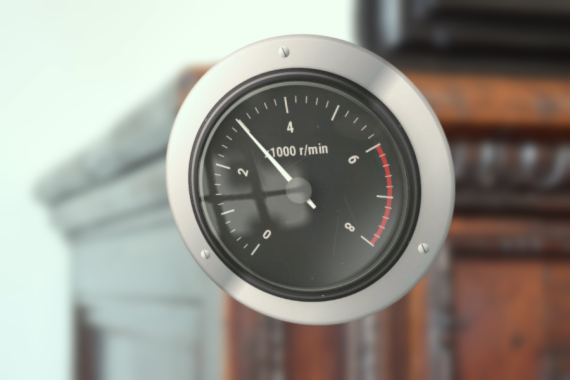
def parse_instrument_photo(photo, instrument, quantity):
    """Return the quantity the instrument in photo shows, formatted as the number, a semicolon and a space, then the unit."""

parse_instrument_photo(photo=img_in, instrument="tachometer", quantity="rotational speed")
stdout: 3000; rpm
